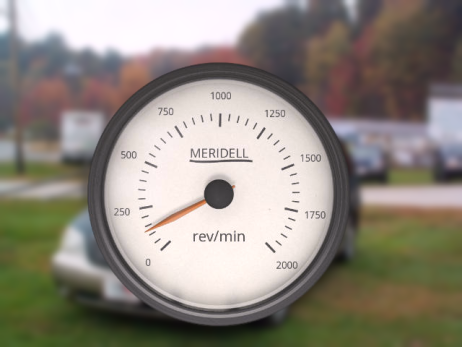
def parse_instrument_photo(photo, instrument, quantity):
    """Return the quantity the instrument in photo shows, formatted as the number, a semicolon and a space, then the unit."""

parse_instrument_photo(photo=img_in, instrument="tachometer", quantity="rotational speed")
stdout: 125; rpm
